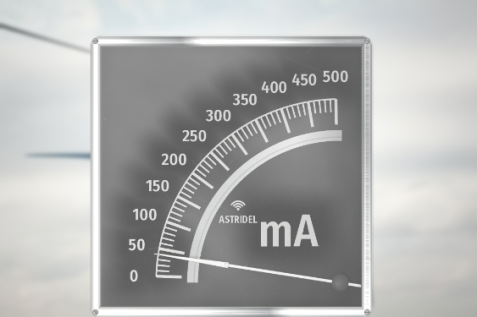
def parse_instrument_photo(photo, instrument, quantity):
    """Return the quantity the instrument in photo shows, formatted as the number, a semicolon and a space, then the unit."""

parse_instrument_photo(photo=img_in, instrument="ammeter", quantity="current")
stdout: 40; mA
